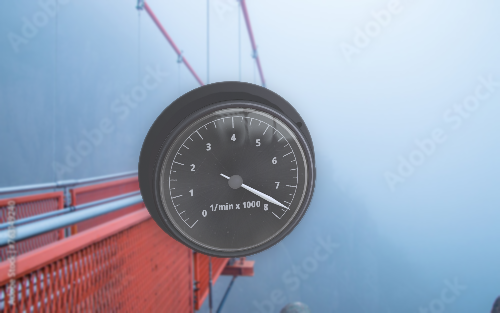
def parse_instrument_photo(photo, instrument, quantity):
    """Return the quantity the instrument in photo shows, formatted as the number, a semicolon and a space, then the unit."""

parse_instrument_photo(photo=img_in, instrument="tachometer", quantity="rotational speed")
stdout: 7625; rpm
